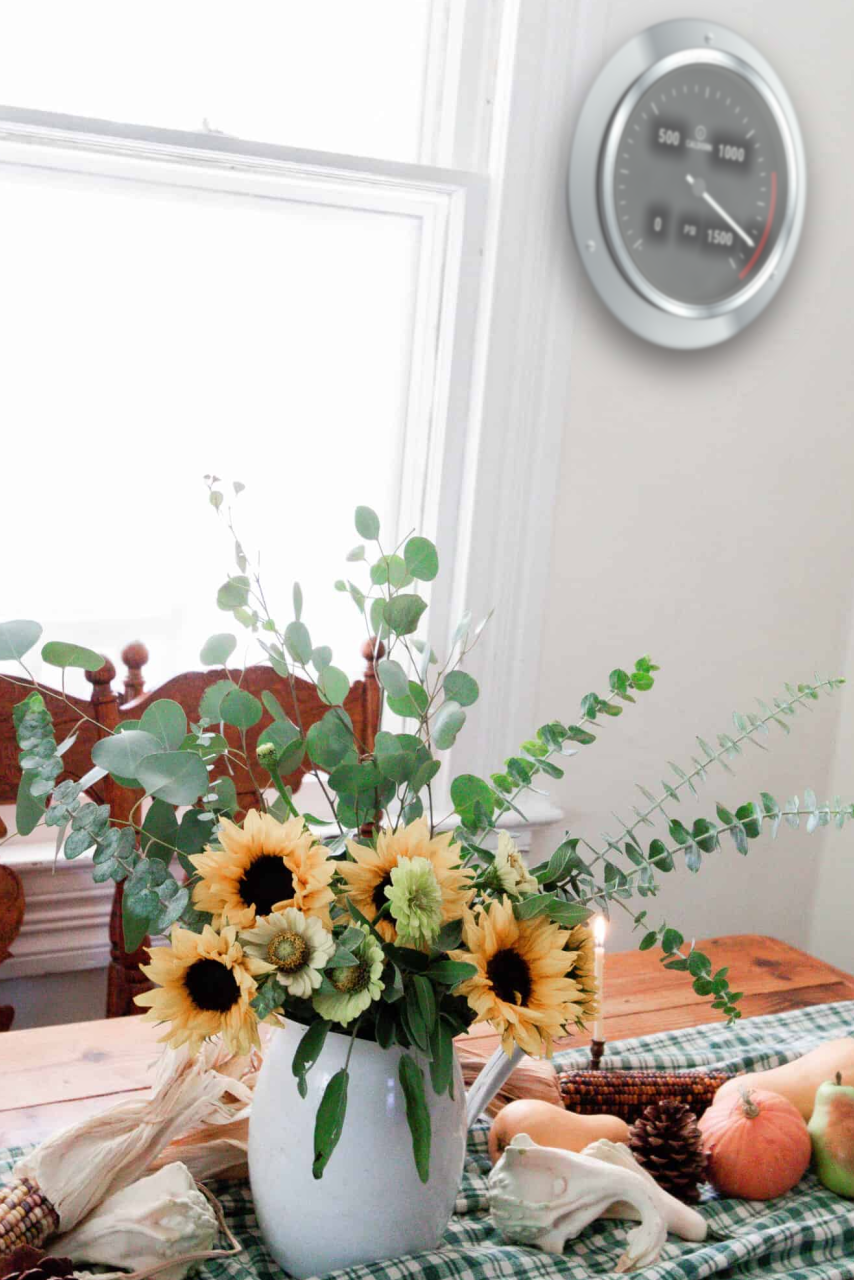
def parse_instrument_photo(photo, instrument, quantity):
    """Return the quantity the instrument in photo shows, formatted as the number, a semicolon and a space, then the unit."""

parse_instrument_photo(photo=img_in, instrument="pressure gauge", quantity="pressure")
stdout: 1400; psi
